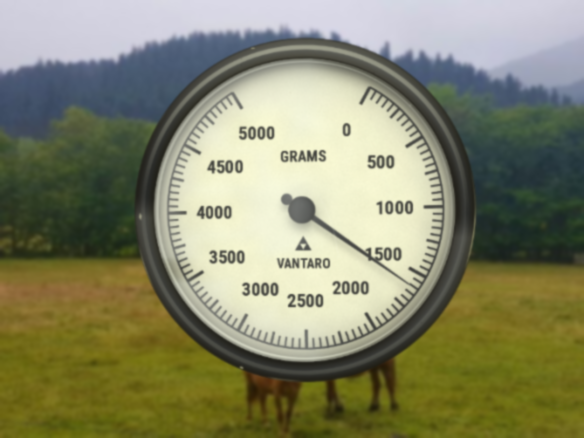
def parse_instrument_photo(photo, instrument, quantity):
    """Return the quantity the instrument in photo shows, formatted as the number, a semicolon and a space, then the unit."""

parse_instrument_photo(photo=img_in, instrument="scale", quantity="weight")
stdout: 1600; g
